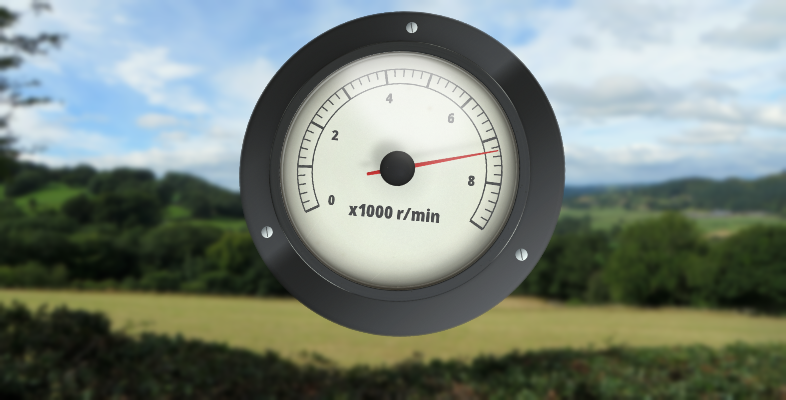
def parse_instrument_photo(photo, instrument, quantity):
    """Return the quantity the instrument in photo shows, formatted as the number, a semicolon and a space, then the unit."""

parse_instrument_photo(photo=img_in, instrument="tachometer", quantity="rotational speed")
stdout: 7300; rpm
